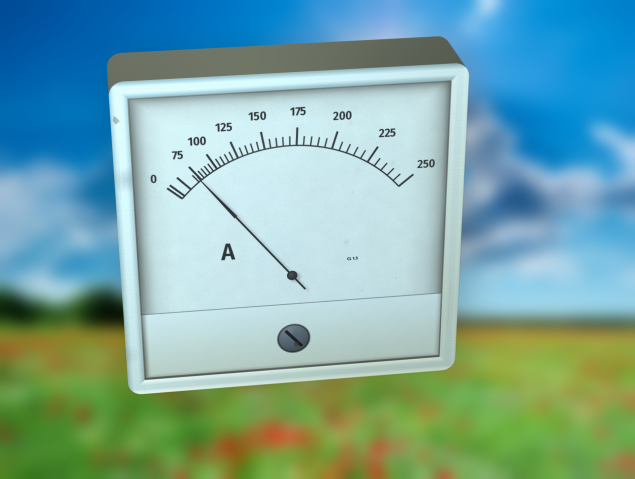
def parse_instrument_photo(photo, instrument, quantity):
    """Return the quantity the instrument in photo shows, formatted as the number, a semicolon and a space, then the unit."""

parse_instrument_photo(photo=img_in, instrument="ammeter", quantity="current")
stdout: 75; A
